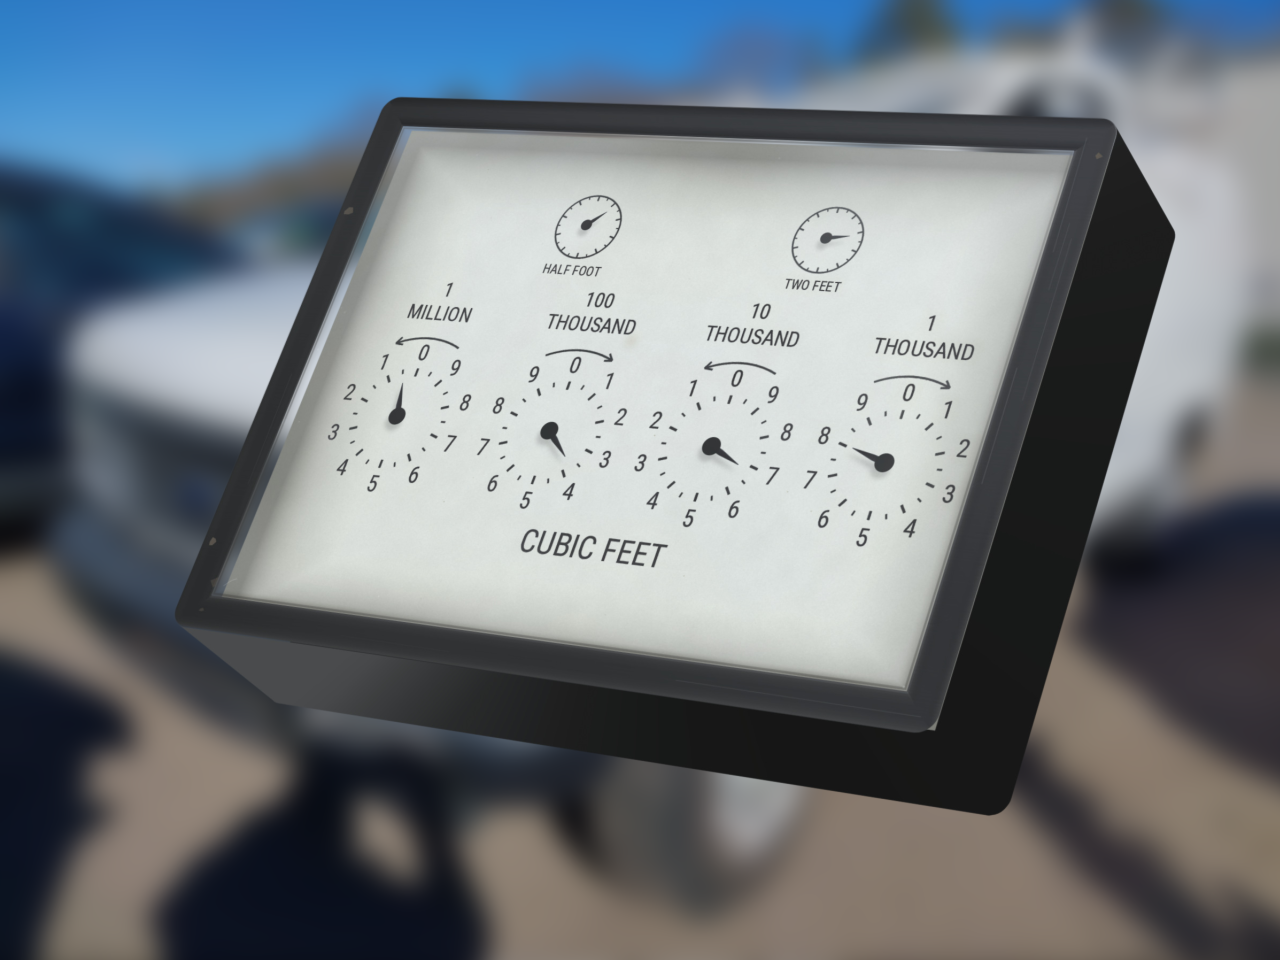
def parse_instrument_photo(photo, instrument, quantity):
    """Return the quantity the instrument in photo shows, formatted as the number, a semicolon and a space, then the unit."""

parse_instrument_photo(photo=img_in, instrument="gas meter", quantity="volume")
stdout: 36800; ft³
